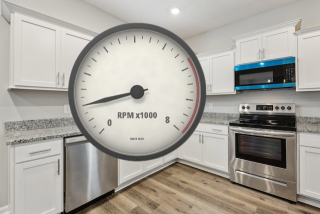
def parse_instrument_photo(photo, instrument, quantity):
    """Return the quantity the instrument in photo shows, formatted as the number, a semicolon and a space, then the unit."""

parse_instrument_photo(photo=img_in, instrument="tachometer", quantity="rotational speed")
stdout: 1000; rpm
